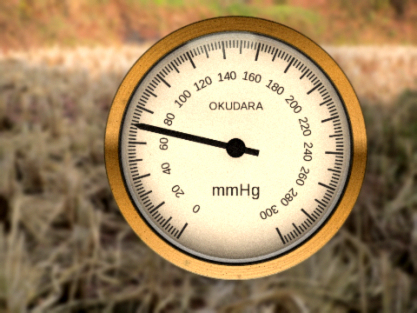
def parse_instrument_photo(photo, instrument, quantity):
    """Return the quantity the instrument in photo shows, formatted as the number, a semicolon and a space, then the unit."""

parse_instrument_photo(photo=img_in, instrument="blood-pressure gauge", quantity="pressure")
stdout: 70; mmHg
